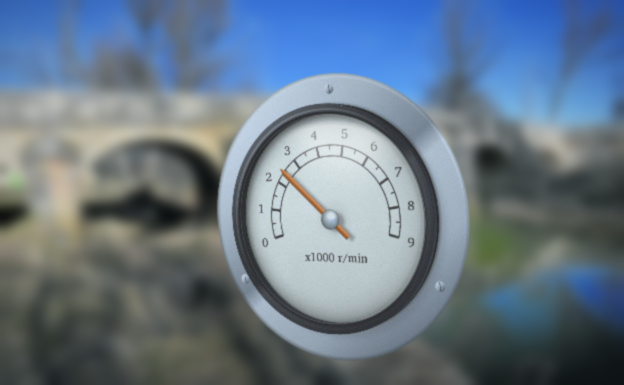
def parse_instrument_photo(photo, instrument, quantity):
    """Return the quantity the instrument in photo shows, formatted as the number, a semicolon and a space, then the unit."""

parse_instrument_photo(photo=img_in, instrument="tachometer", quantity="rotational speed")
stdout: 2500; rpm
